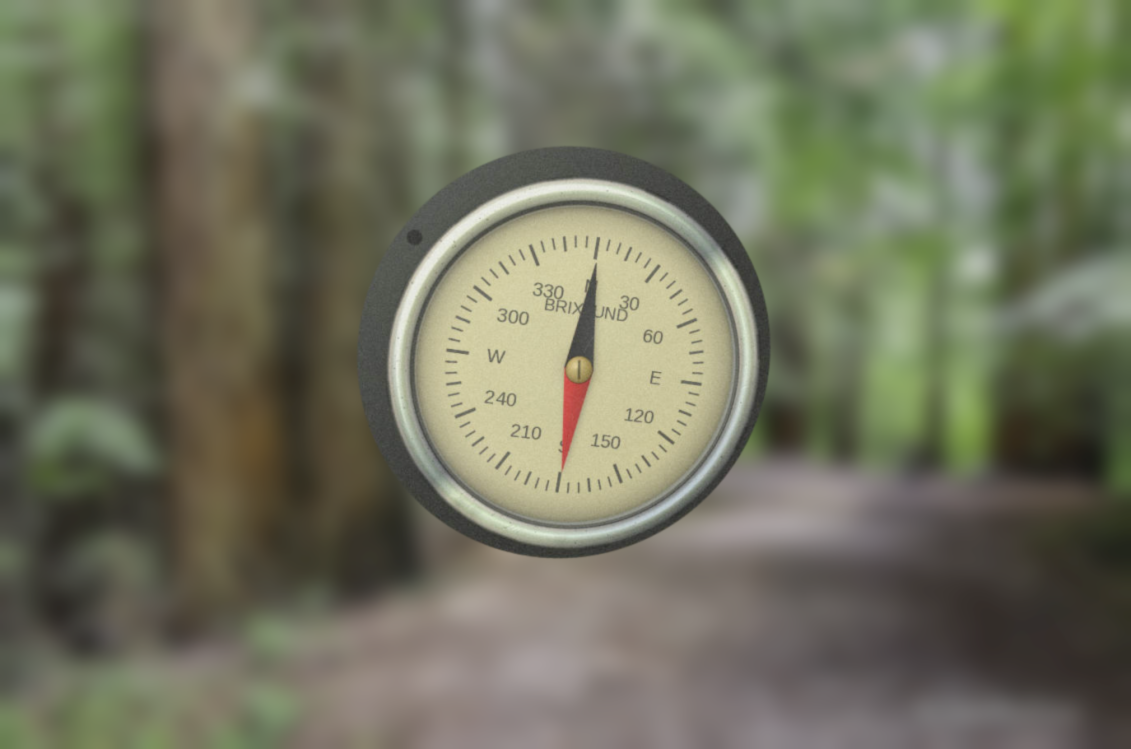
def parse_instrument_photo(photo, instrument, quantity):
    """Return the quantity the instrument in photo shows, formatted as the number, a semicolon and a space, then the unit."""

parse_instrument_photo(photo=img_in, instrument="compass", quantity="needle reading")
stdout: 180; °
